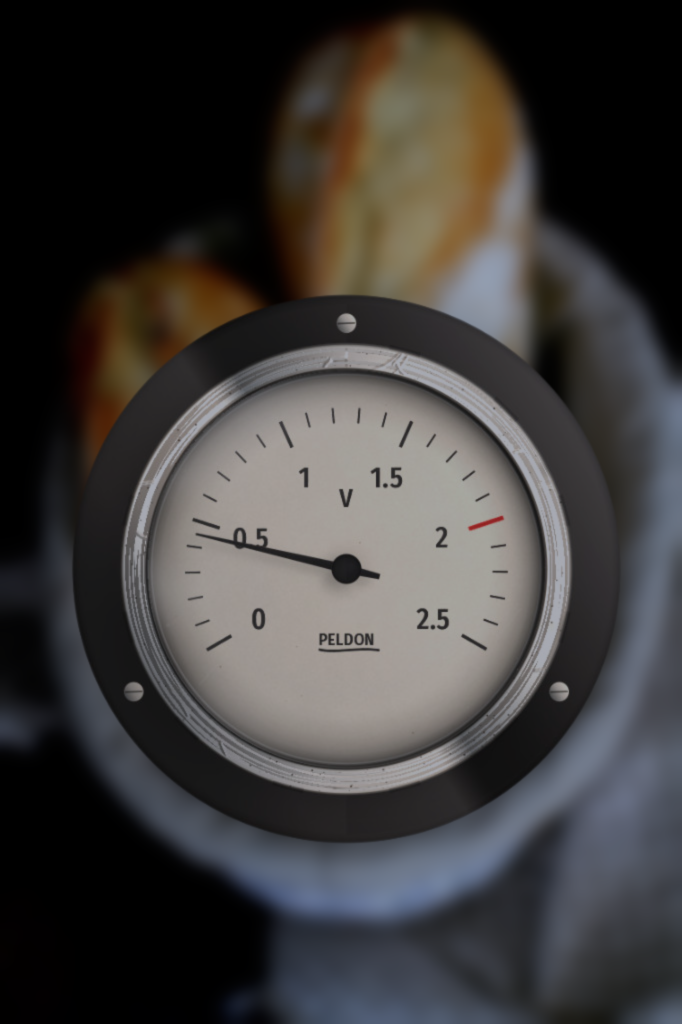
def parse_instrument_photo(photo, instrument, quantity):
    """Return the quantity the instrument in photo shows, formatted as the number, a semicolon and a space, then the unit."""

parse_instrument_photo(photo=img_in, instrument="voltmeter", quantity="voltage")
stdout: 0.45; V
